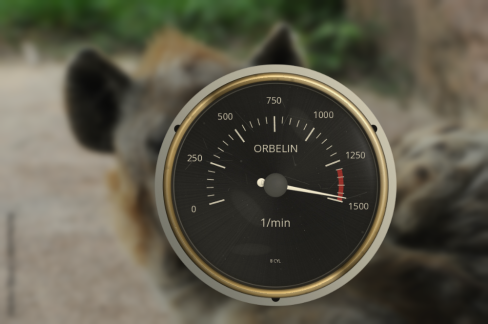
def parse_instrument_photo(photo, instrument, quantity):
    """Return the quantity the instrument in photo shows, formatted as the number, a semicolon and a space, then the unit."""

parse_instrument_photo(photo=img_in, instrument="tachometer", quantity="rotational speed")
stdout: 1475; rpm
